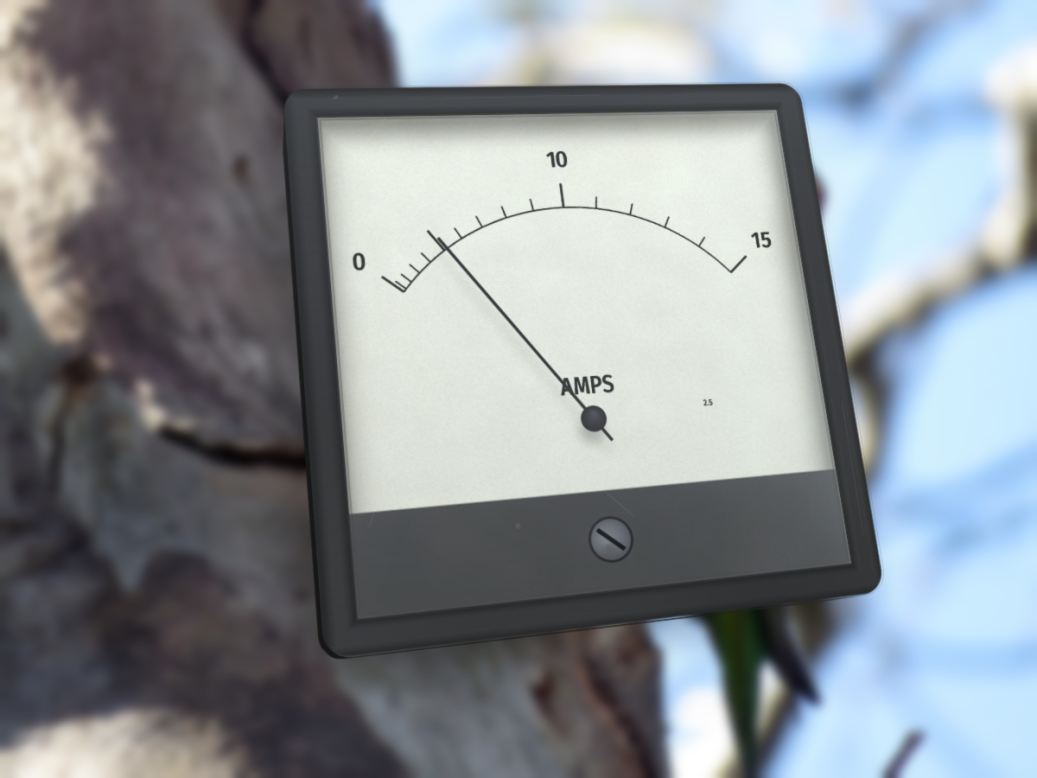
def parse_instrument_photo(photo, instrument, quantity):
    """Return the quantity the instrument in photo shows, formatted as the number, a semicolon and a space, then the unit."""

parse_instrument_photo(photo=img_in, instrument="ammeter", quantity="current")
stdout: 5; A
